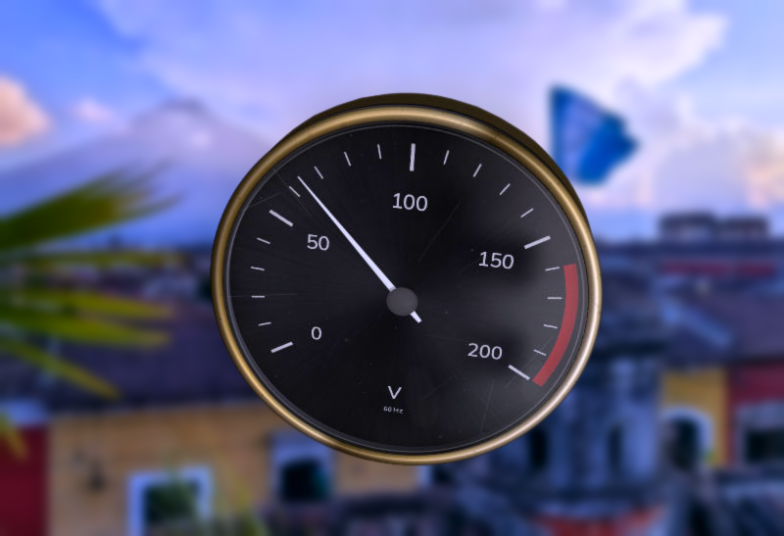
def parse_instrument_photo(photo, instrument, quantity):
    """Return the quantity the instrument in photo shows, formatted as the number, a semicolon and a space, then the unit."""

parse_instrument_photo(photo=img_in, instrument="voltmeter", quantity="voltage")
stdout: 65; V
